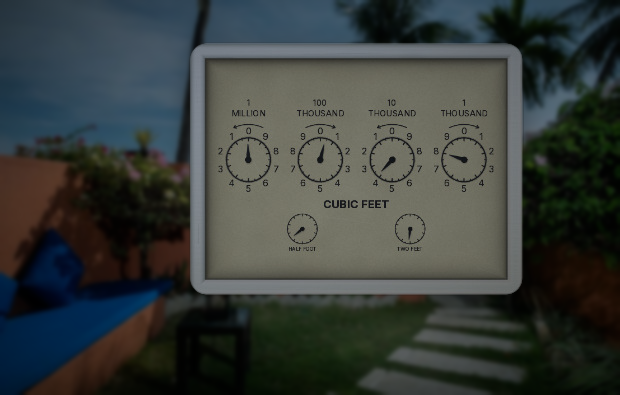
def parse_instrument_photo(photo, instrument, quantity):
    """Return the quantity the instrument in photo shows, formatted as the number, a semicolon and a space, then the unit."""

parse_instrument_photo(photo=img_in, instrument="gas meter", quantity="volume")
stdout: 3800; ft³
